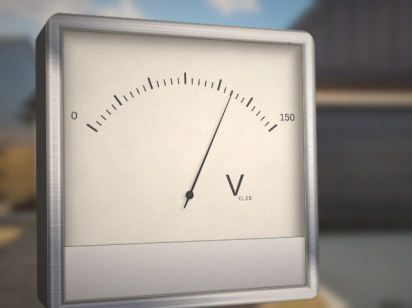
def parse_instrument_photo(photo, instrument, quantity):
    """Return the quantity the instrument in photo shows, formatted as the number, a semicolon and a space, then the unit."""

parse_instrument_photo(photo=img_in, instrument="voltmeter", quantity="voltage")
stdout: 110; V
